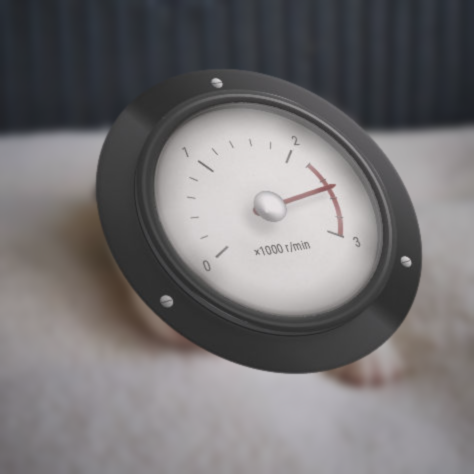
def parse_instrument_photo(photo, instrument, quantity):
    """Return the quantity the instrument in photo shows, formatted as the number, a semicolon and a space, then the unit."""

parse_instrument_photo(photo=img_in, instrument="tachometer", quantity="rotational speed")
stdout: 2500; rpm
